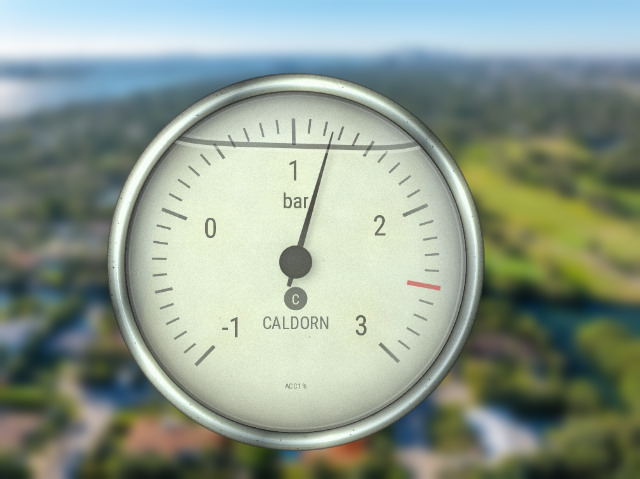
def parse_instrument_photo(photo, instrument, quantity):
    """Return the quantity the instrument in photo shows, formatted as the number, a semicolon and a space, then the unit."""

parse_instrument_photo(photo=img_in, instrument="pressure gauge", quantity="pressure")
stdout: 1.25; bar
